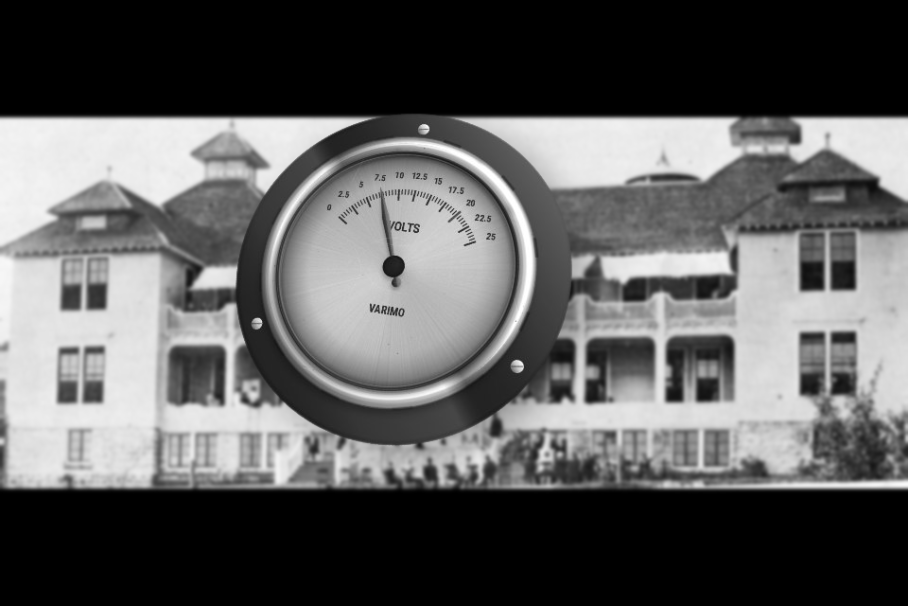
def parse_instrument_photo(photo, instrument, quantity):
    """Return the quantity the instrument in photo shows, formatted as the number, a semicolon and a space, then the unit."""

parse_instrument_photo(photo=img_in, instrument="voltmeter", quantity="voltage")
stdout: 7.5; V
